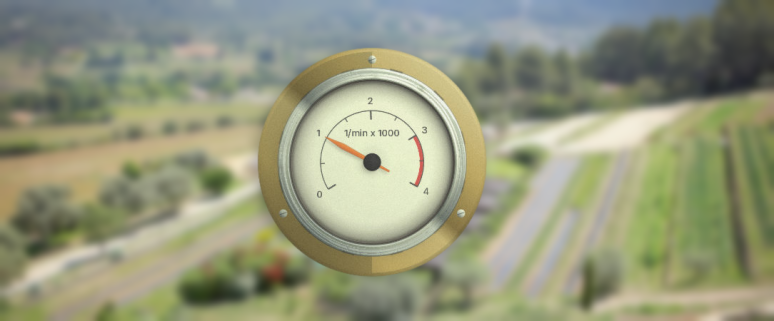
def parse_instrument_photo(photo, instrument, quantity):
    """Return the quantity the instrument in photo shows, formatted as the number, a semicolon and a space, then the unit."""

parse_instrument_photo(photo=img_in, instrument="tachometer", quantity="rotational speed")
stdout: 1000; rpm
